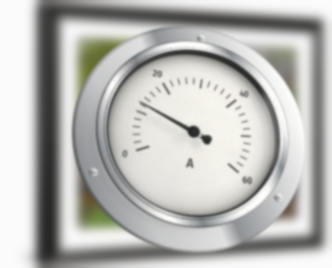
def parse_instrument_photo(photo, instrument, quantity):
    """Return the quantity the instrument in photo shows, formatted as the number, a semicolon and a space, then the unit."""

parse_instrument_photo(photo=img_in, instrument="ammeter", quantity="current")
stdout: 12; A
